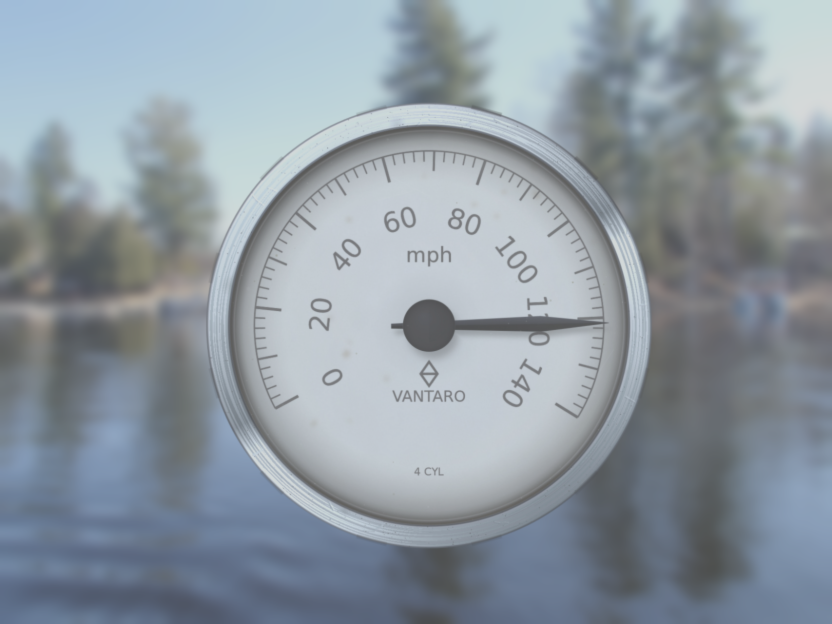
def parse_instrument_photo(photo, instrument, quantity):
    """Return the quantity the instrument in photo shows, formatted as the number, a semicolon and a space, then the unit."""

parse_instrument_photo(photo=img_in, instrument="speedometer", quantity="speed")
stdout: 121; mph
